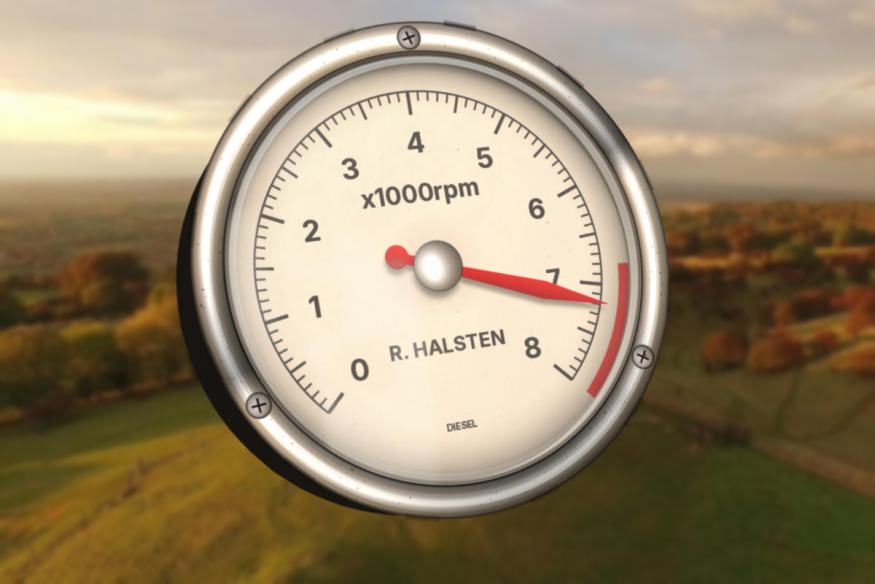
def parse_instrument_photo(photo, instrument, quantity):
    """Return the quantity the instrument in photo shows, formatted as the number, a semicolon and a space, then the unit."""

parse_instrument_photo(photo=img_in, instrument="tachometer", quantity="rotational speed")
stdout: 7200; rpm
